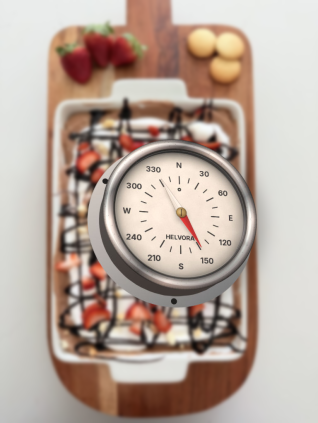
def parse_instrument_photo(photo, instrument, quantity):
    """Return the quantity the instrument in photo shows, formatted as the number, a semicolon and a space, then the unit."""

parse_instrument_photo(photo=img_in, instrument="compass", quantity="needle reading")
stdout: 150; °
